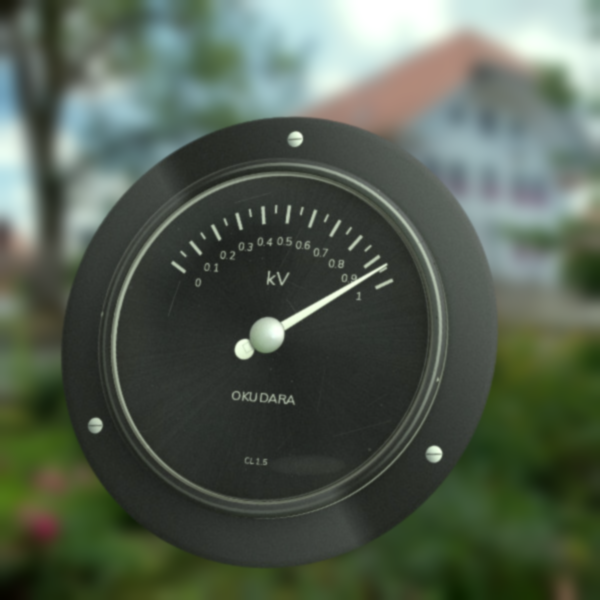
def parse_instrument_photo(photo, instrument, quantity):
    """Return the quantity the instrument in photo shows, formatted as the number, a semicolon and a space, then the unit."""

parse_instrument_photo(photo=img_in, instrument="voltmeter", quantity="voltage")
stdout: 0.95; kV
